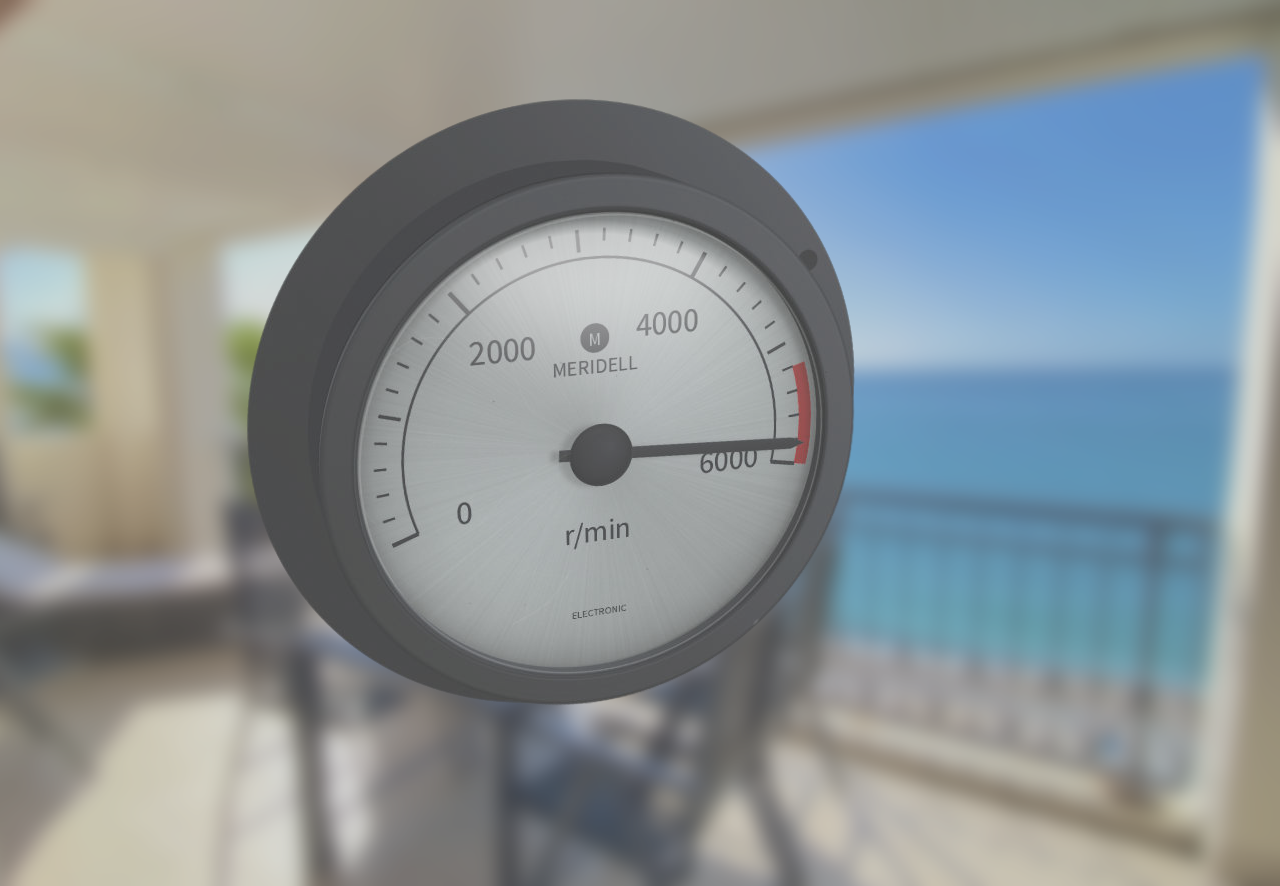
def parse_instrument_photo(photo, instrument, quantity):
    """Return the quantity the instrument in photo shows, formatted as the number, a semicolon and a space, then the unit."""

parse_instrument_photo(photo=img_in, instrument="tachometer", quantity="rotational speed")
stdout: 5800; rpm
